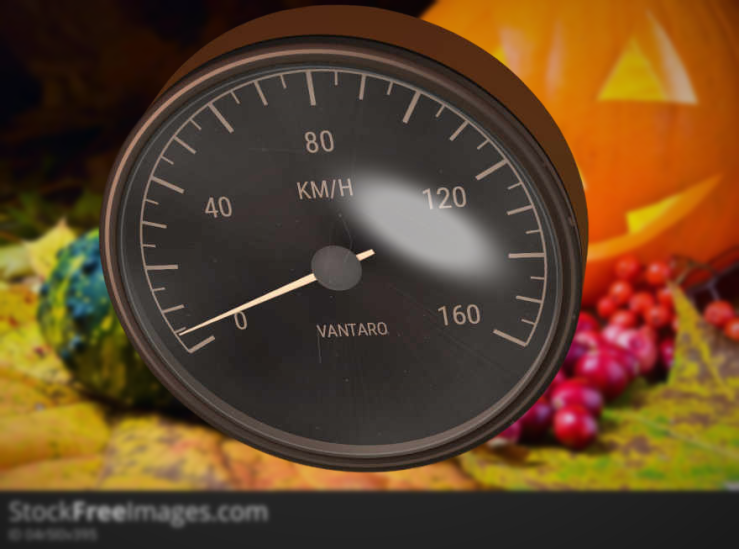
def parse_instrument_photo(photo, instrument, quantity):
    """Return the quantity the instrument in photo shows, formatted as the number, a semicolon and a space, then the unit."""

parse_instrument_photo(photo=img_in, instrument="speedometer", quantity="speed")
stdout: 5; km/h
